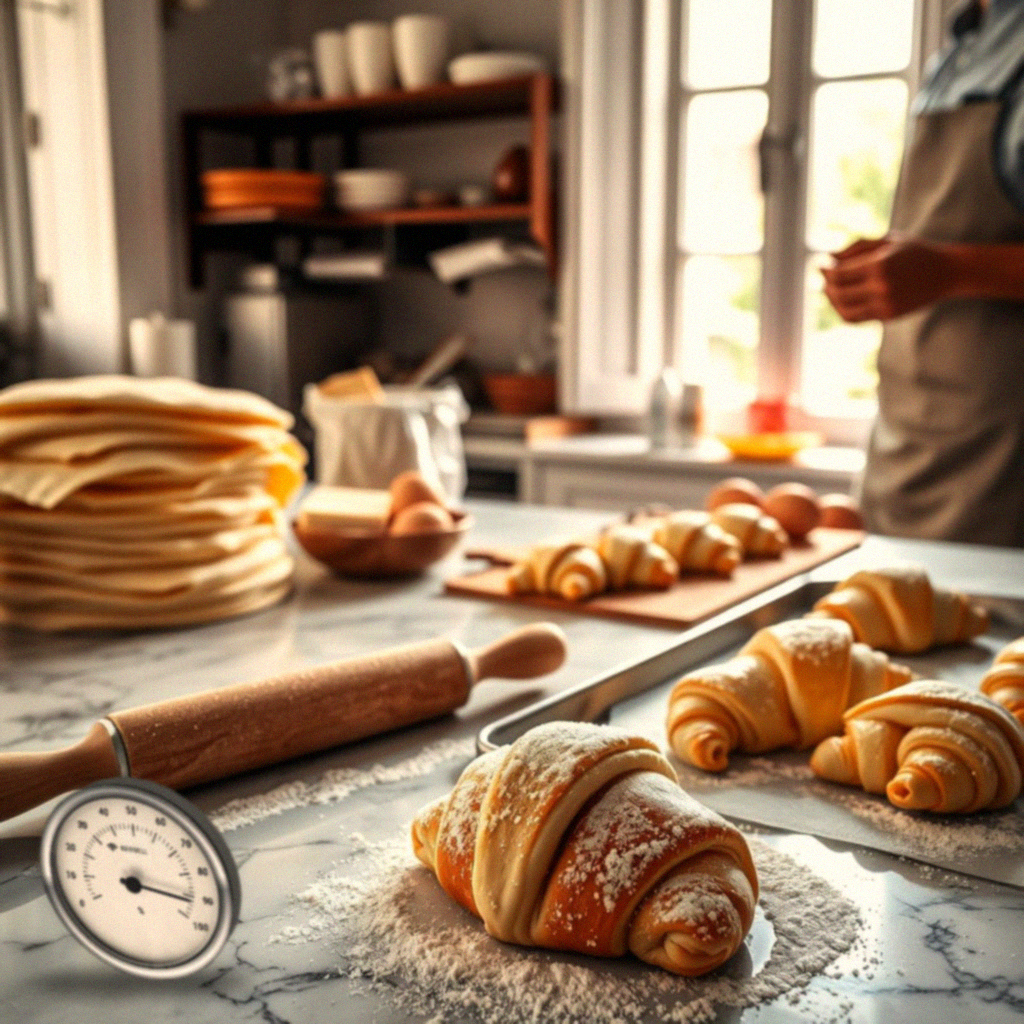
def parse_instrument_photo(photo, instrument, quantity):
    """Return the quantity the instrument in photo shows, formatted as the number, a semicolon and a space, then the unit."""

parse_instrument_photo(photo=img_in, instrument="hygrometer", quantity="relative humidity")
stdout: 90; %
